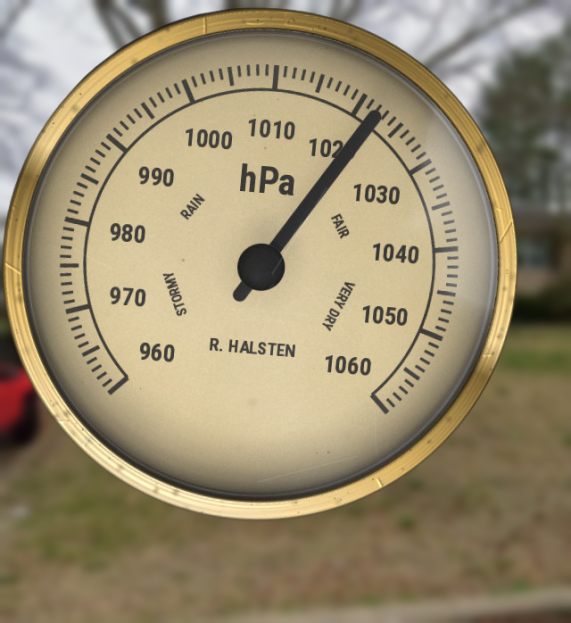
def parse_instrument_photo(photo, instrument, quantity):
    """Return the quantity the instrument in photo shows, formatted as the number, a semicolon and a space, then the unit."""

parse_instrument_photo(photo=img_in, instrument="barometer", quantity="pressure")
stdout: 1022; hPa
